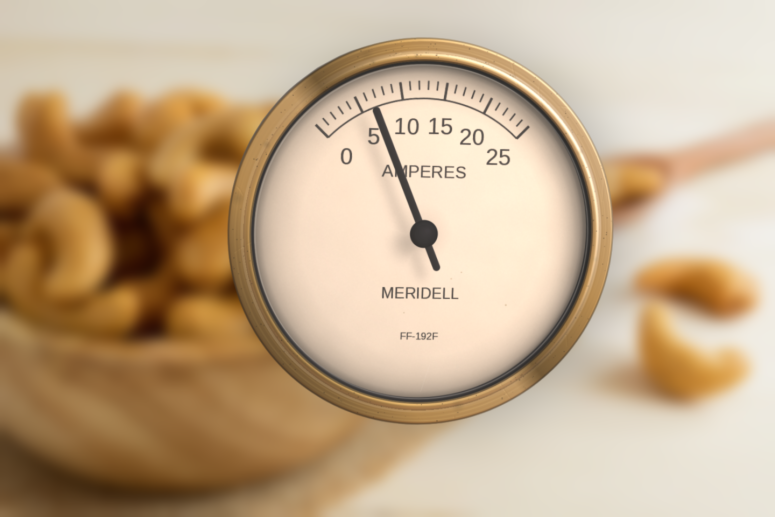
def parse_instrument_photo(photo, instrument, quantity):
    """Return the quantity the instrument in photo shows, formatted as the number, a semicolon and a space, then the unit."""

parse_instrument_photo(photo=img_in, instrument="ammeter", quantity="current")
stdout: 6.5; A
